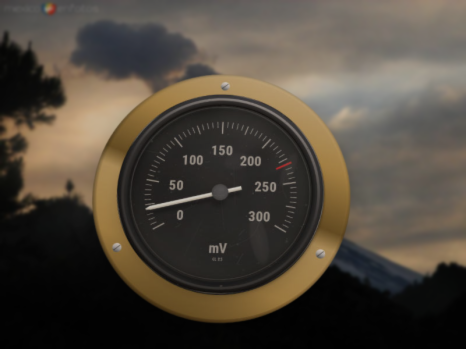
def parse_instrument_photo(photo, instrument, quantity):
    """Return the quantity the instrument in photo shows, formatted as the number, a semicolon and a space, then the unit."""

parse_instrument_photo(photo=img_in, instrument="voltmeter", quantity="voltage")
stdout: 20; mV
